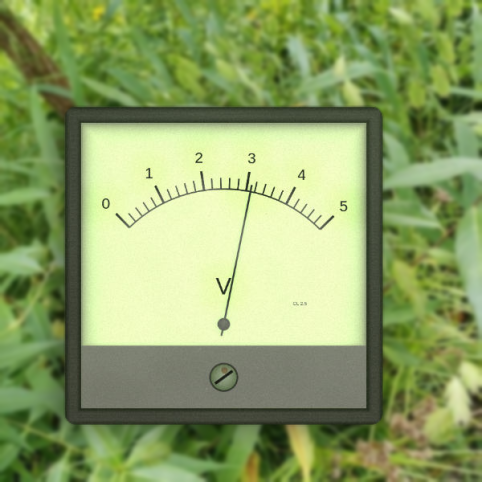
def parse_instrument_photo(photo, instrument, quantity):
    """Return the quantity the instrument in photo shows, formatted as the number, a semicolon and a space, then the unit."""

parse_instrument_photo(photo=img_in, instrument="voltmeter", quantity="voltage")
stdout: 3.1; V
